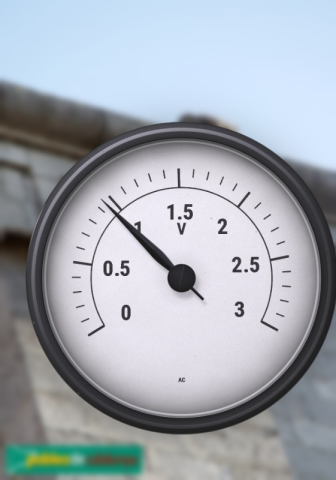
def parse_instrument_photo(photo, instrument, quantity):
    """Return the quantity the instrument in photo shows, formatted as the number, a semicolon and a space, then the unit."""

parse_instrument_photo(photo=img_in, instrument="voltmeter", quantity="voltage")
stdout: 0.95; V
